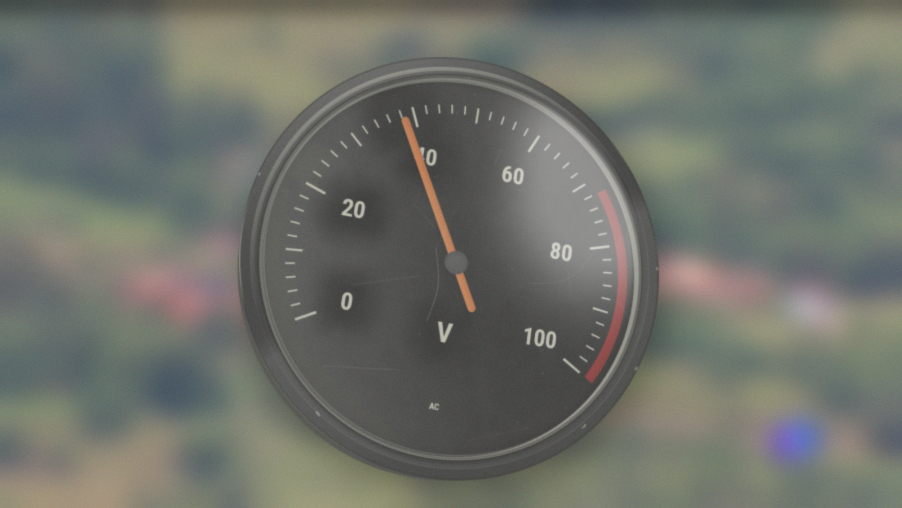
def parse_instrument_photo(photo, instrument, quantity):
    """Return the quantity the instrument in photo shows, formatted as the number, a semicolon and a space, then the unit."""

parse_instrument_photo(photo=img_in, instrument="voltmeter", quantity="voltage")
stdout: 38; V
